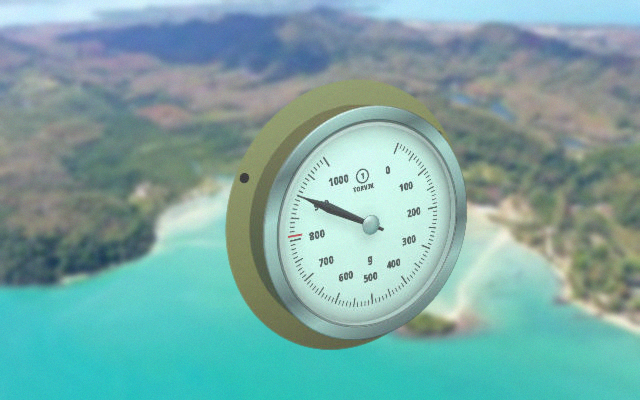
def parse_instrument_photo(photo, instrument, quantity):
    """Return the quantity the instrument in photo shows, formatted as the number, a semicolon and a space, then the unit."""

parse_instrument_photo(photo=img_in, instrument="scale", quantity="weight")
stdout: 900; g
